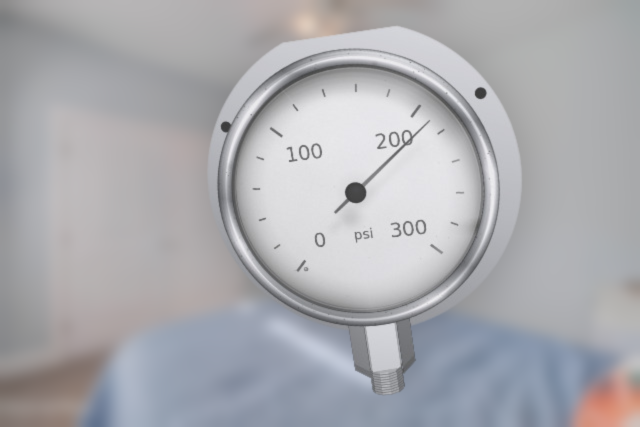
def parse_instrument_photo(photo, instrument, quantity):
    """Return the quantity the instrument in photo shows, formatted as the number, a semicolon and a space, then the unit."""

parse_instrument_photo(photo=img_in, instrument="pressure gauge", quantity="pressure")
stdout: 210; psi
